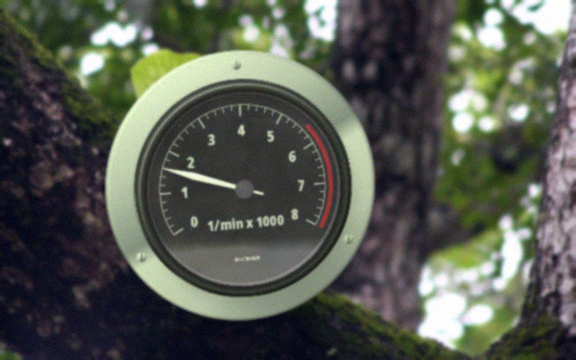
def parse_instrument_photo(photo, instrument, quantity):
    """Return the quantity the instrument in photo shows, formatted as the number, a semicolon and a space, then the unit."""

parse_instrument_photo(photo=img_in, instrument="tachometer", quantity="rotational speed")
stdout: 1600; rpm
